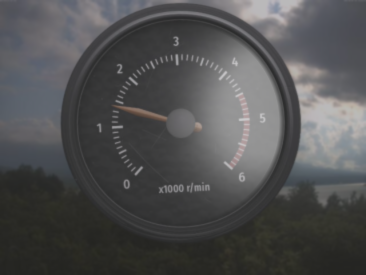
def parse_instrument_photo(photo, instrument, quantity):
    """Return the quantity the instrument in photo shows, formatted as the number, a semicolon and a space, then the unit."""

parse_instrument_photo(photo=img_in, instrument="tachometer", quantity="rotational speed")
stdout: 1400; rpm
